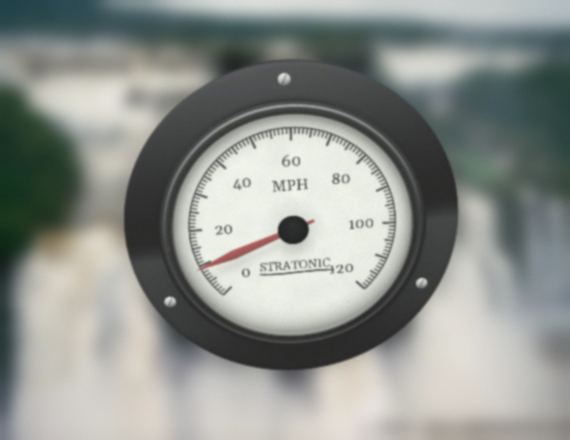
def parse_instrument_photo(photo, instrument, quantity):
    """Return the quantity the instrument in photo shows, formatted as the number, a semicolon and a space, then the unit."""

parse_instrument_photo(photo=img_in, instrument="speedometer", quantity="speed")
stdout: 10; mph
